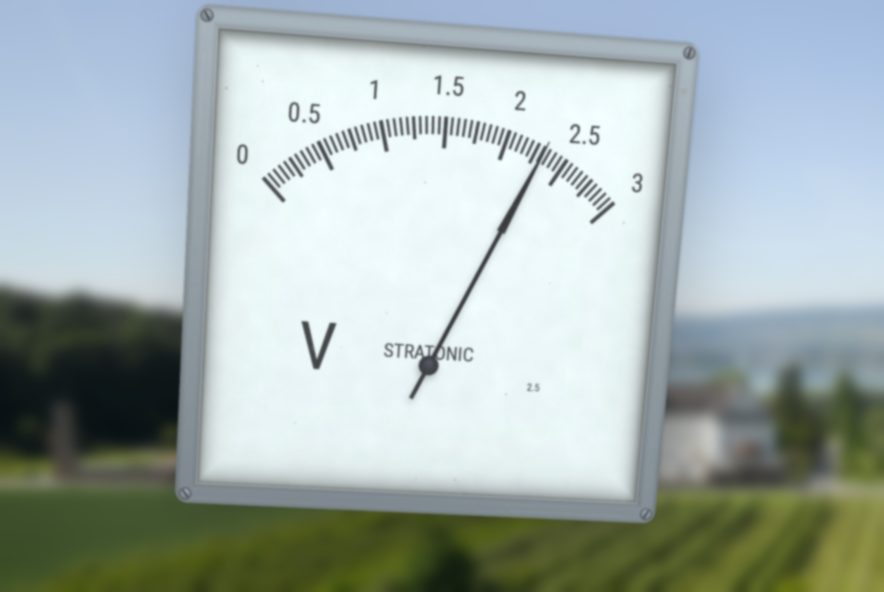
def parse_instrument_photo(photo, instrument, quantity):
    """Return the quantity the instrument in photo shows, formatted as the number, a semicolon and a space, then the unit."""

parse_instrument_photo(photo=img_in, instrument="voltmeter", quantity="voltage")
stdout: 2.3; V
